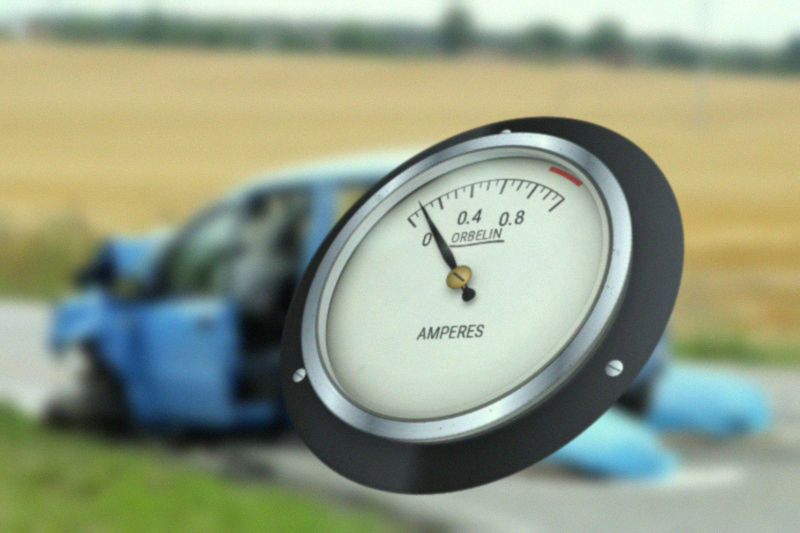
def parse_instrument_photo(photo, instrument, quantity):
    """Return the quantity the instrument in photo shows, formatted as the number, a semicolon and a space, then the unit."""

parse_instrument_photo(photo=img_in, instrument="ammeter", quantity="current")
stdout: 0.1; A
